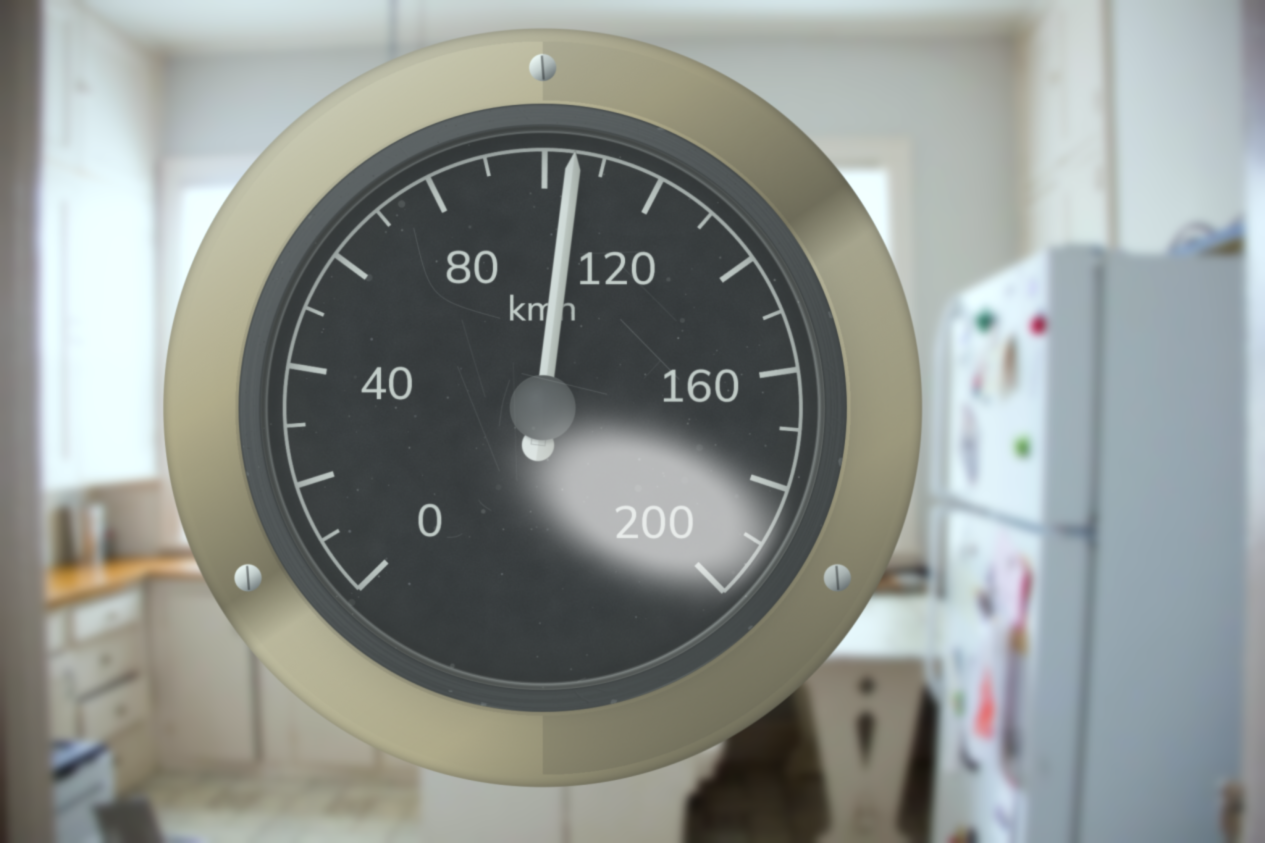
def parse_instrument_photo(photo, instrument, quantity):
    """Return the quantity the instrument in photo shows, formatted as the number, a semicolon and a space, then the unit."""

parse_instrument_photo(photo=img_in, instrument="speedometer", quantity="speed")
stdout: 105; km/h
